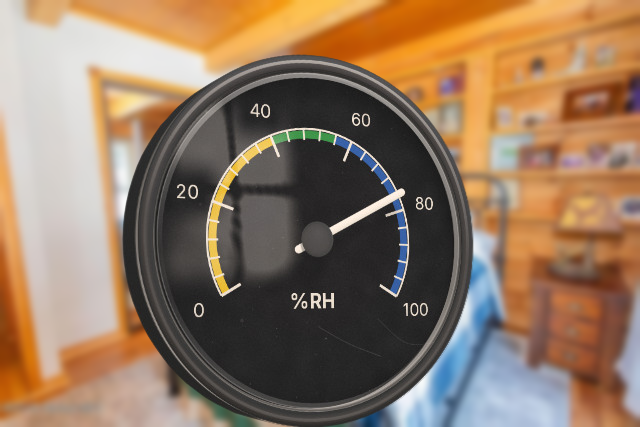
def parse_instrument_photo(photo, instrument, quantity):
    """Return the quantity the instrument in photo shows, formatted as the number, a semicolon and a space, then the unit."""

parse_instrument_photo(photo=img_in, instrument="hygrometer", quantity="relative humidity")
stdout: 76; %
